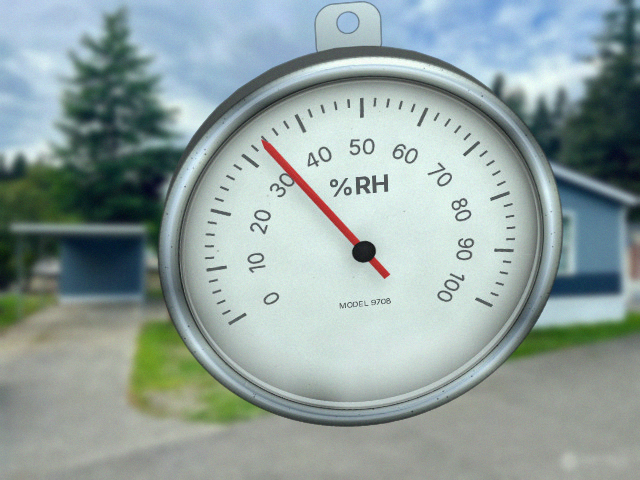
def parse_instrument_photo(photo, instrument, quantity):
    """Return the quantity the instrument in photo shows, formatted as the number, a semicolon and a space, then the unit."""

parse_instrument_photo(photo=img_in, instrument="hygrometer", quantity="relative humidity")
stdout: 34; %
